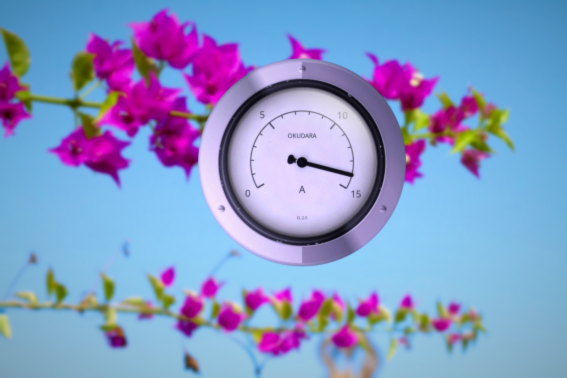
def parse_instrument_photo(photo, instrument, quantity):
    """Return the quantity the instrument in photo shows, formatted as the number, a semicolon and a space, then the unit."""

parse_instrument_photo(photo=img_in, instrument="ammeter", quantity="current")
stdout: 14; A
